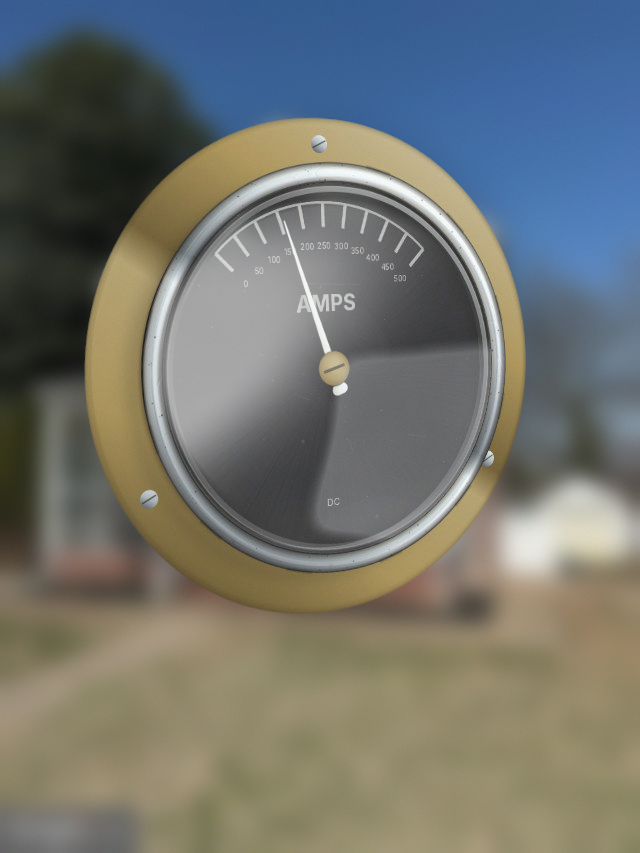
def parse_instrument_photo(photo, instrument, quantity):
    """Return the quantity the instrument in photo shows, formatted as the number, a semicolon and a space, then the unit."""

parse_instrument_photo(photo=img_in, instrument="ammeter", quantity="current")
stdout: 150; A
